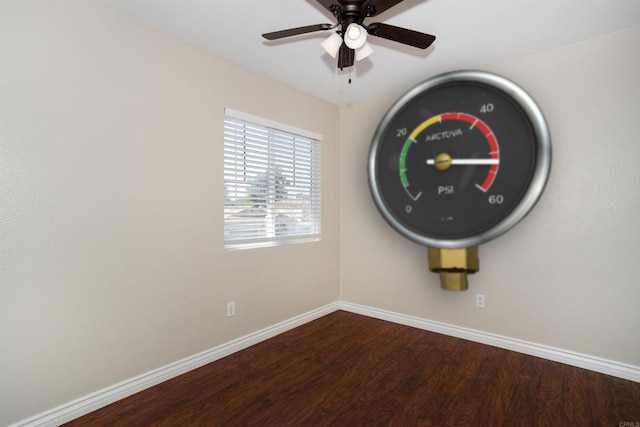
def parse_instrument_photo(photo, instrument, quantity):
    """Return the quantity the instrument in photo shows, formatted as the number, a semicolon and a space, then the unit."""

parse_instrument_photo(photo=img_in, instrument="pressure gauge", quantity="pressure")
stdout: 52.5; psi
